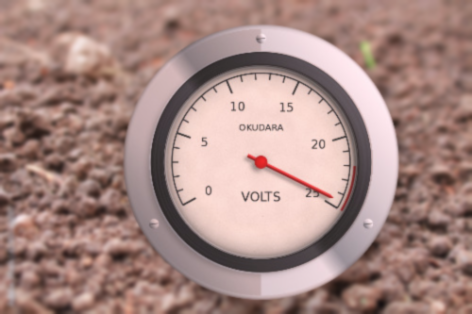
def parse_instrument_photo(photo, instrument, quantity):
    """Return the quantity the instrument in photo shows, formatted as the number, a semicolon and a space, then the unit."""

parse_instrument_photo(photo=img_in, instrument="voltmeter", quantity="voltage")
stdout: 24.5; V
